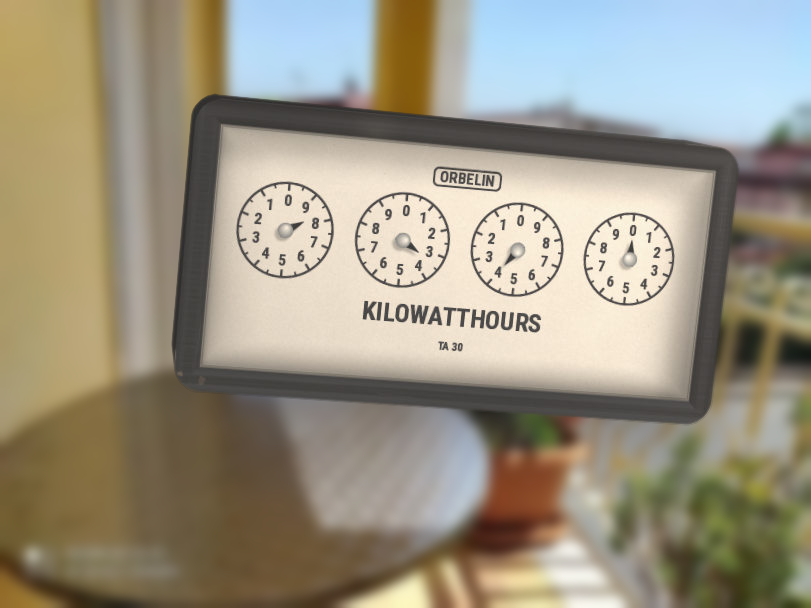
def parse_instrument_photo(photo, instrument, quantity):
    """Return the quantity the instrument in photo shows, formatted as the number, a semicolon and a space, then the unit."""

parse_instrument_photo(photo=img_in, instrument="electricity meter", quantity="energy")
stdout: 8340; kWh
